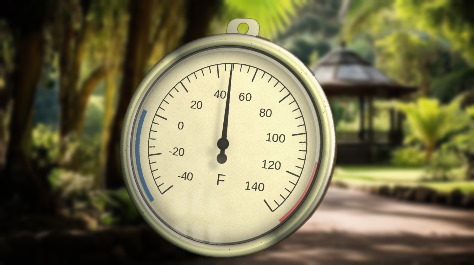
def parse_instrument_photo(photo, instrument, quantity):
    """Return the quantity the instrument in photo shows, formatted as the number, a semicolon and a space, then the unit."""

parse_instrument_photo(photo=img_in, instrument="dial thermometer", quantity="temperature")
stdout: 48; °F
